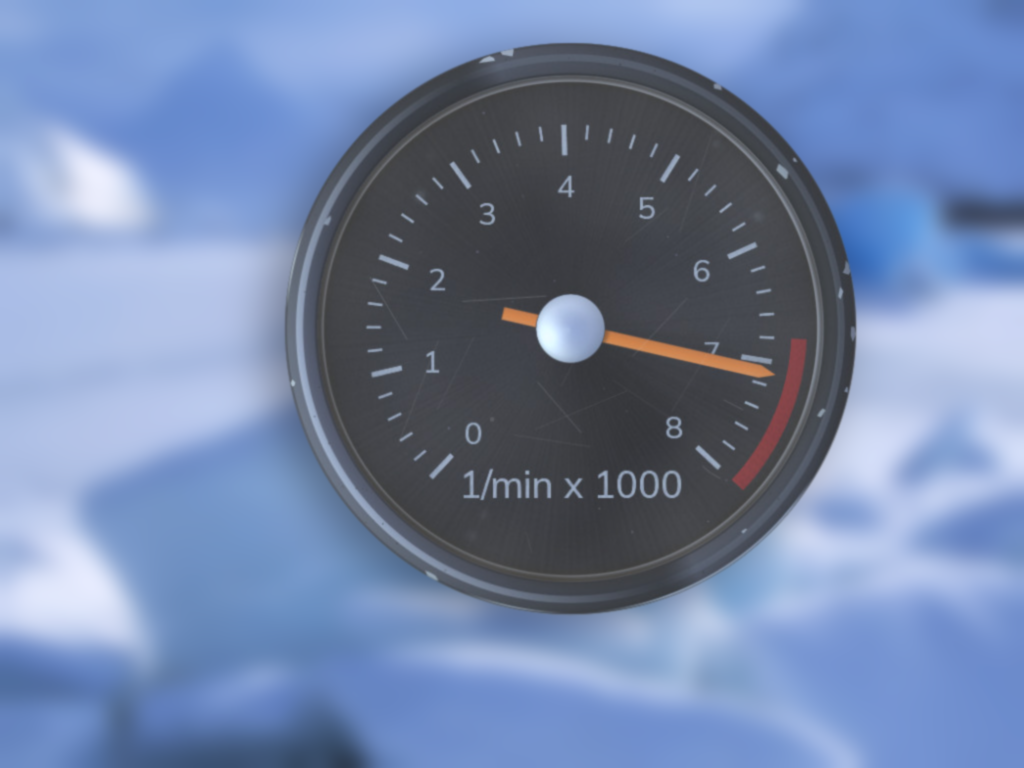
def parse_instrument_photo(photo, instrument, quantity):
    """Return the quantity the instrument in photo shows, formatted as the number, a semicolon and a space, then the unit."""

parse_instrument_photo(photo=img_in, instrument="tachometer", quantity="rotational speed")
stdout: 7100; rpm
